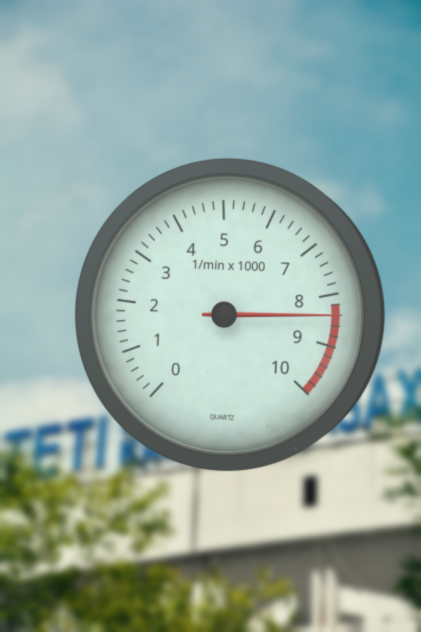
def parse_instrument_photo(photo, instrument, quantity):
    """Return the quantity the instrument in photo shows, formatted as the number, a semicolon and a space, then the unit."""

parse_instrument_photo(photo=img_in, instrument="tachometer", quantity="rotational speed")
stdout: 8400; rpm
